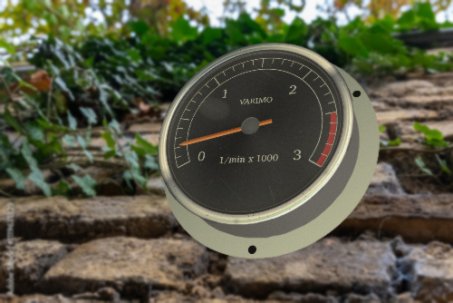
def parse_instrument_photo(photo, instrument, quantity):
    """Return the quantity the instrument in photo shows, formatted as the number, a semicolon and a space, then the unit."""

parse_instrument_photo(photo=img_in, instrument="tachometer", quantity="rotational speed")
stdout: 200; rpm
